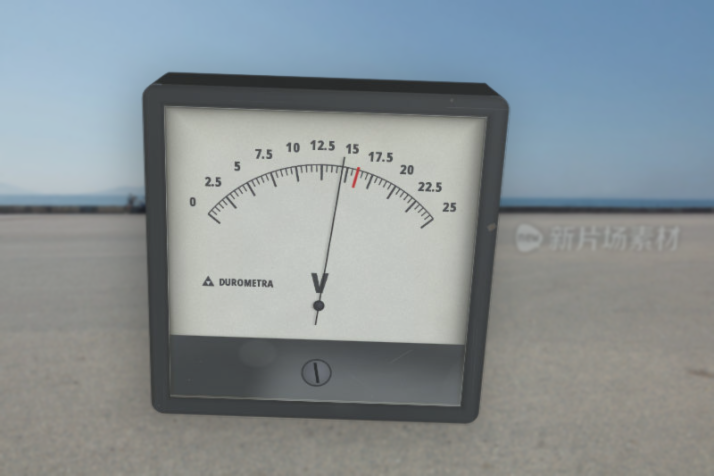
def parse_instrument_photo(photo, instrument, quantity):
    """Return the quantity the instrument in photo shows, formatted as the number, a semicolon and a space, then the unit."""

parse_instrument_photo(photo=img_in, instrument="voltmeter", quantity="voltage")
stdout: 14.5; V
